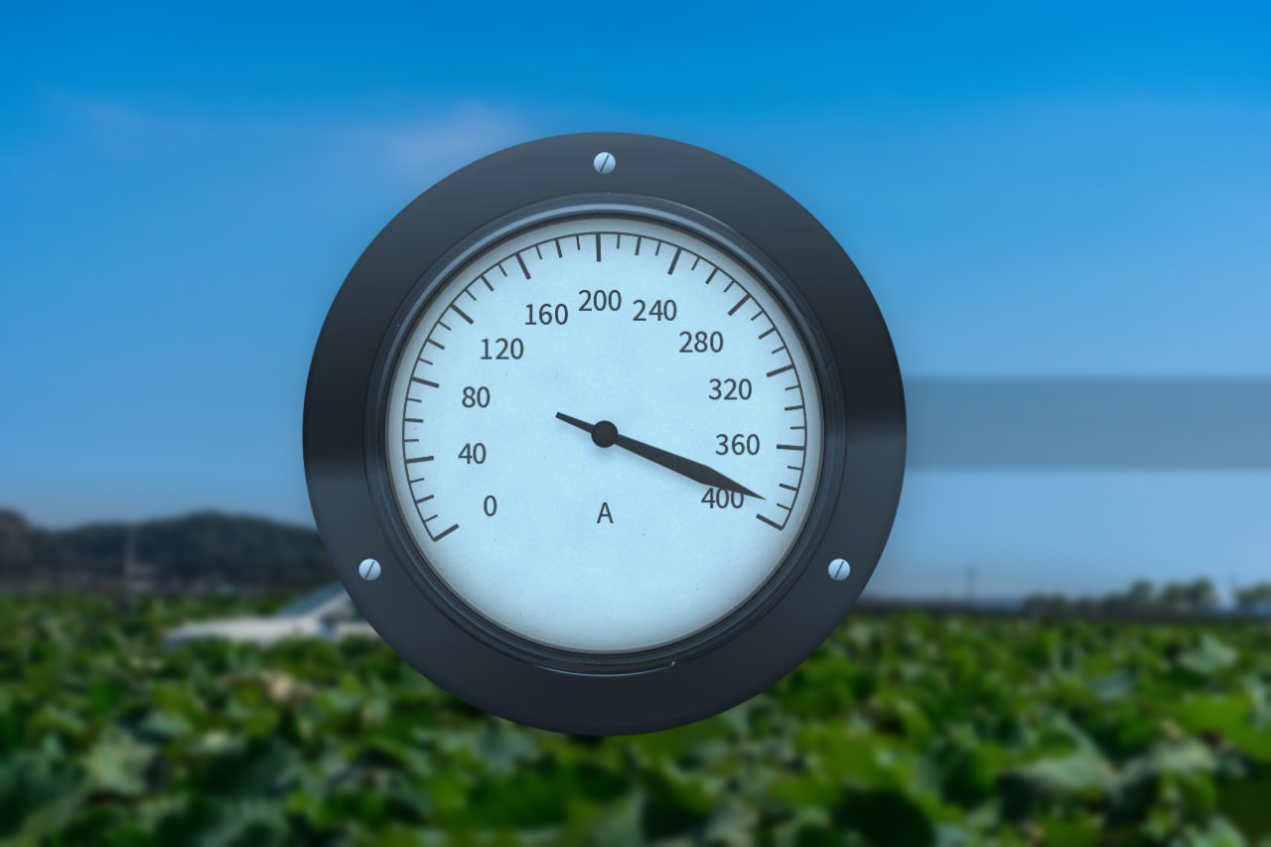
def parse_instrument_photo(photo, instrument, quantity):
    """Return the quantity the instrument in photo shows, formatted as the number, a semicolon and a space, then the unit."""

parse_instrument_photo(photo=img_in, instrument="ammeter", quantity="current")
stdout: 390; A
